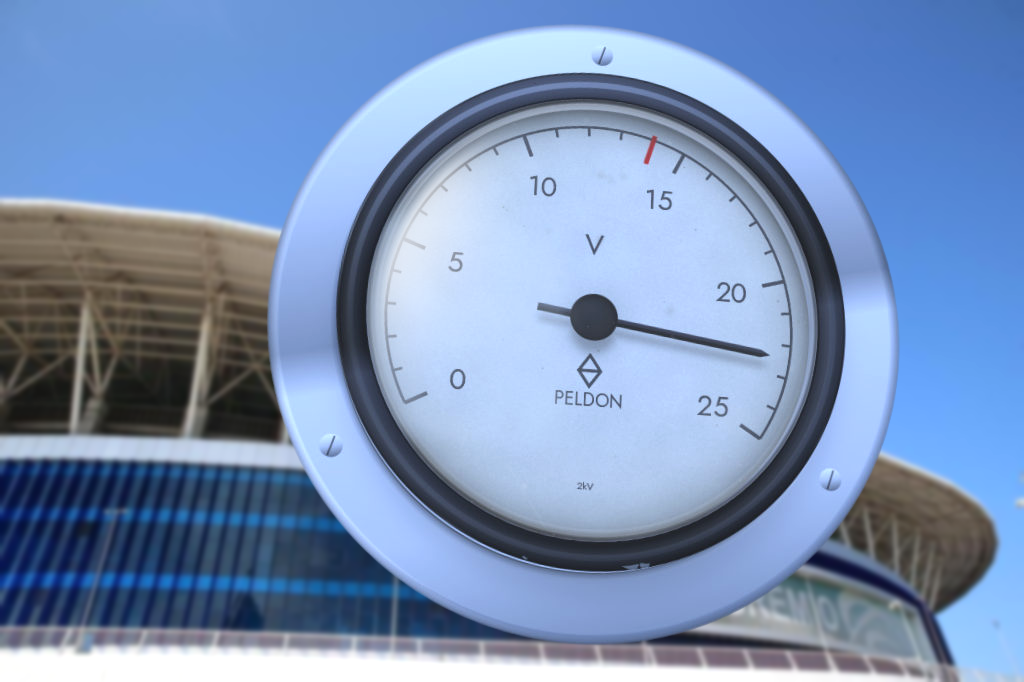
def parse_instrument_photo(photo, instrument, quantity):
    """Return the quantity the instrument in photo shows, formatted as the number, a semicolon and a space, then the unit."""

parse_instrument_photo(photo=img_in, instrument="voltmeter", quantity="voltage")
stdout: 22.5; V
